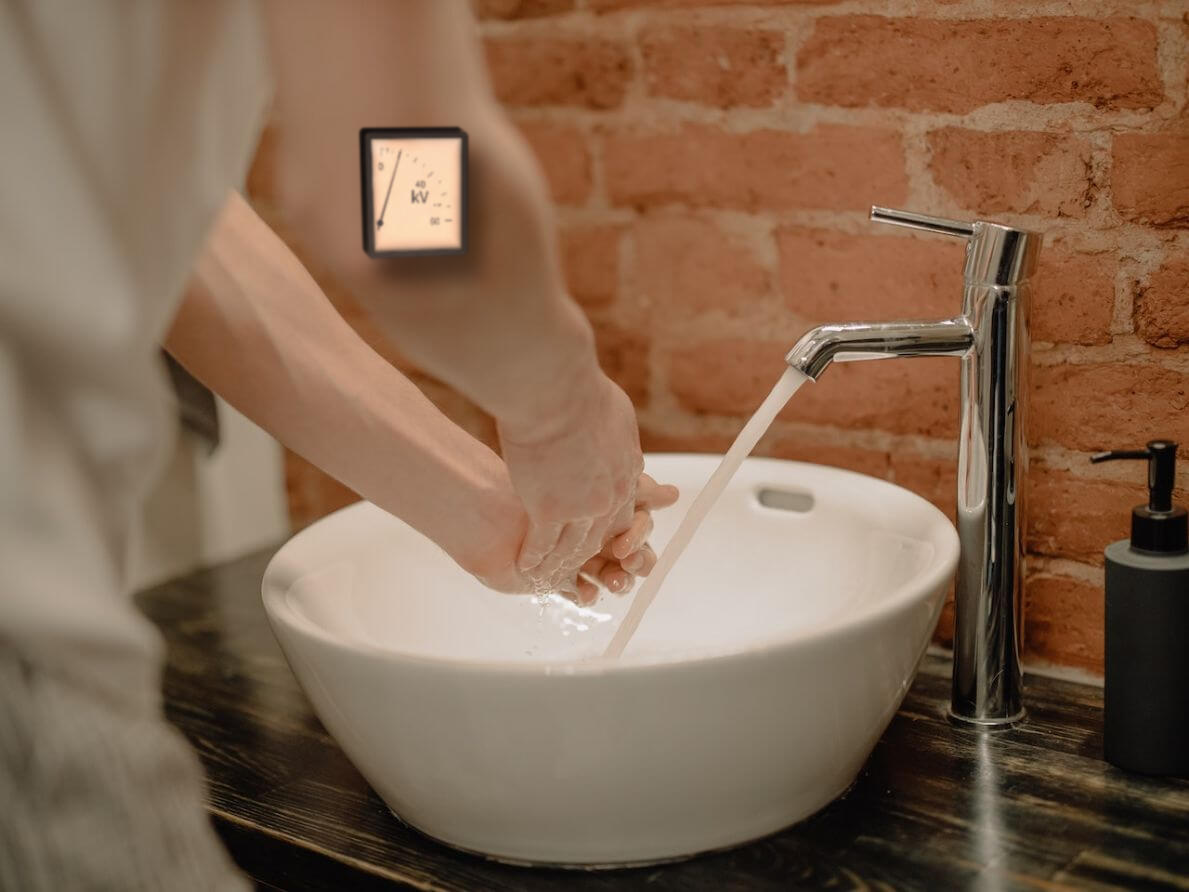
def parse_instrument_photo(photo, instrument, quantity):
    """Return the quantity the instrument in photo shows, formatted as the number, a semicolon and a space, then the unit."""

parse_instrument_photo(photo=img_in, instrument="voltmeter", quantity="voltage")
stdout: 20; kV
